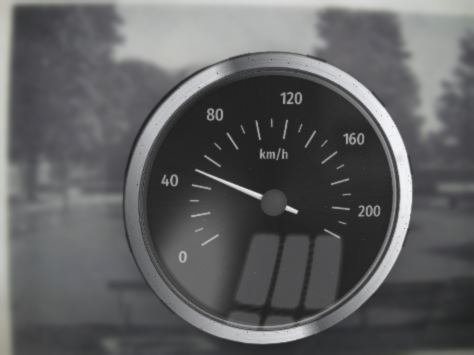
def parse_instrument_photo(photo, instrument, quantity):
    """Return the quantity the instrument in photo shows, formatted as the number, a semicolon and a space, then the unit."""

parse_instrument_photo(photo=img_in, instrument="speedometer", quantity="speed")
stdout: 50; km/h
